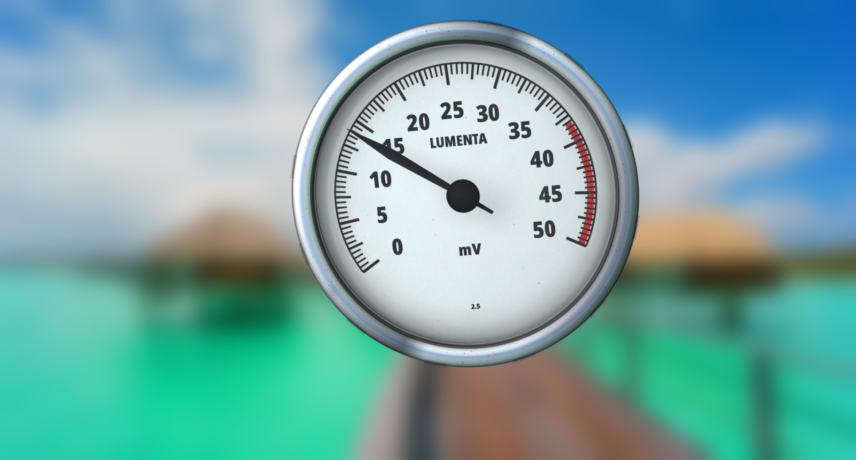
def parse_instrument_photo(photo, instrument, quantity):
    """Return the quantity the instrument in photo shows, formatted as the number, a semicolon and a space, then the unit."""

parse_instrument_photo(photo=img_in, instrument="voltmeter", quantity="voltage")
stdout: 14; mV
